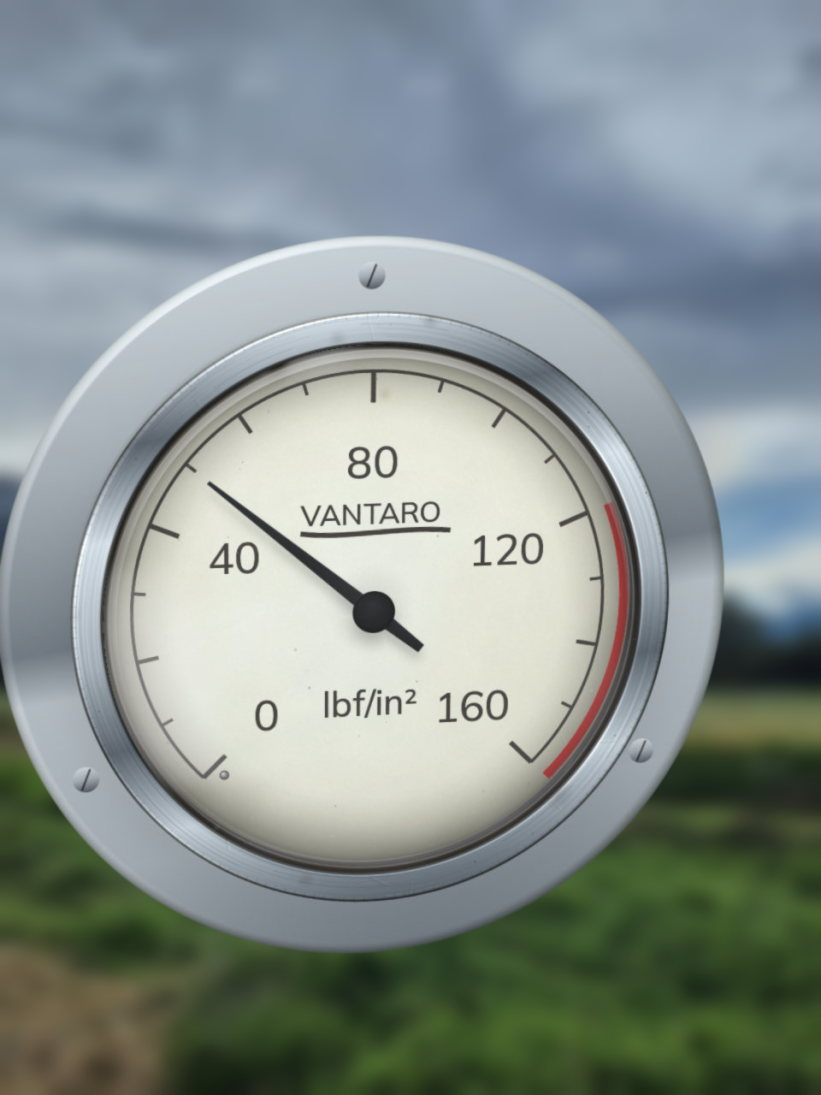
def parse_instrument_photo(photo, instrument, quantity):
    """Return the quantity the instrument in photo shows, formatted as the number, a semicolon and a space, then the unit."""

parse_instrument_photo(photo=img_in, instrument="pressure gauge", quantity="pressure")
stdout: 50; psi
